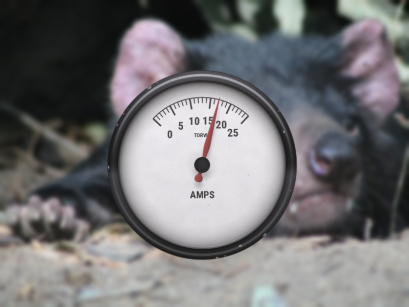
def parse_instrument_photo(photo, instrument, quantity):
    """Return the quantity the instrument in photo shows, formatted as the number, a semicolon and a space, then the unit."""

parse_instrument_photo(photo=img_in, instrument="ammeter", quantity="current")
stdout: 17; A
